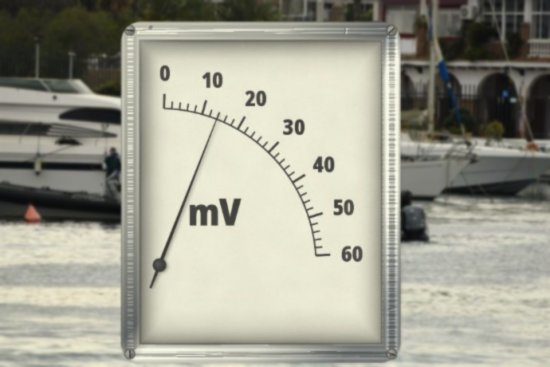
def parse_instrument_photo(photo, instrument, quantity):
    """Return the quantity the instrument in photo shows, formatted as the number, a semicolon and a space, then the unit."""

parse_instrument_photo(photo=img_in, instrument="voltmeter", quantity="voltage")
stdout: 14; mV
